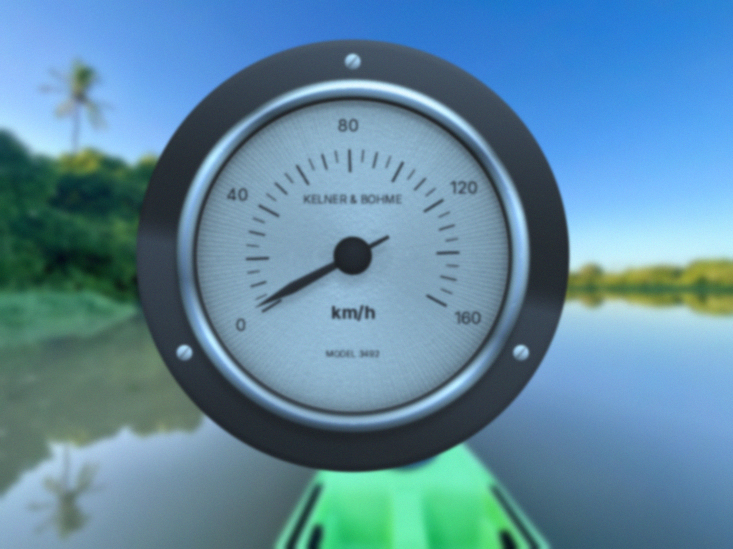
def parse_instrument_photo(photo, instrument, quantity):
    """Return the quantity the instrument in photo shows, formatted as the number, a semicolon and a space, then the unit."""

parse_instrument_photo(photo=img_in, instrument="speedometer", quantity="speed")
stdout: 2.5; km/h
